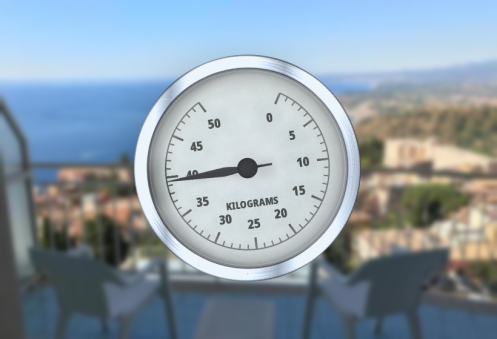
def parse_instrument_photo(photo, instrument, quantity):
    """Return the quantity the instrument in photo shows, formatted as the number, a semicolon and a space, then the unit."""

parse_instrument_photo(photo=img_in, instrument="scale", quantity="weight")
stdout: 39.5; kg
